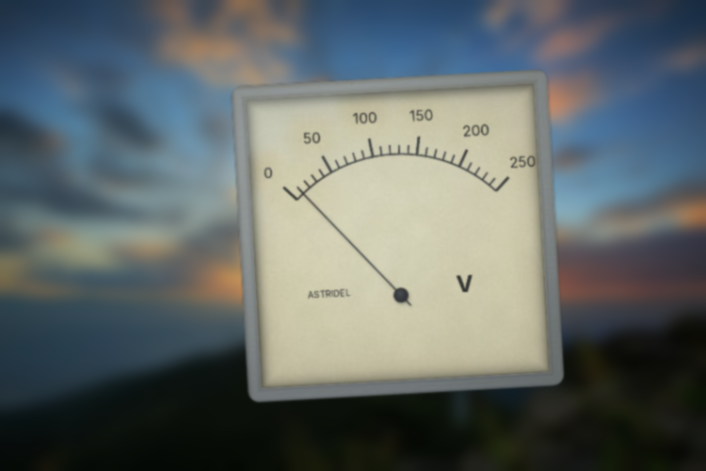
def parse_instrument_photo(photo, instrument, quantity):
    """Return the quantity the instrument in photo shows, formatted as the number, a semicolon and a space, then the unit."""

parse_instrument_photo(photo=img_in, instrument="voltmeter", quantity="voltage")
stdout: 10; V
